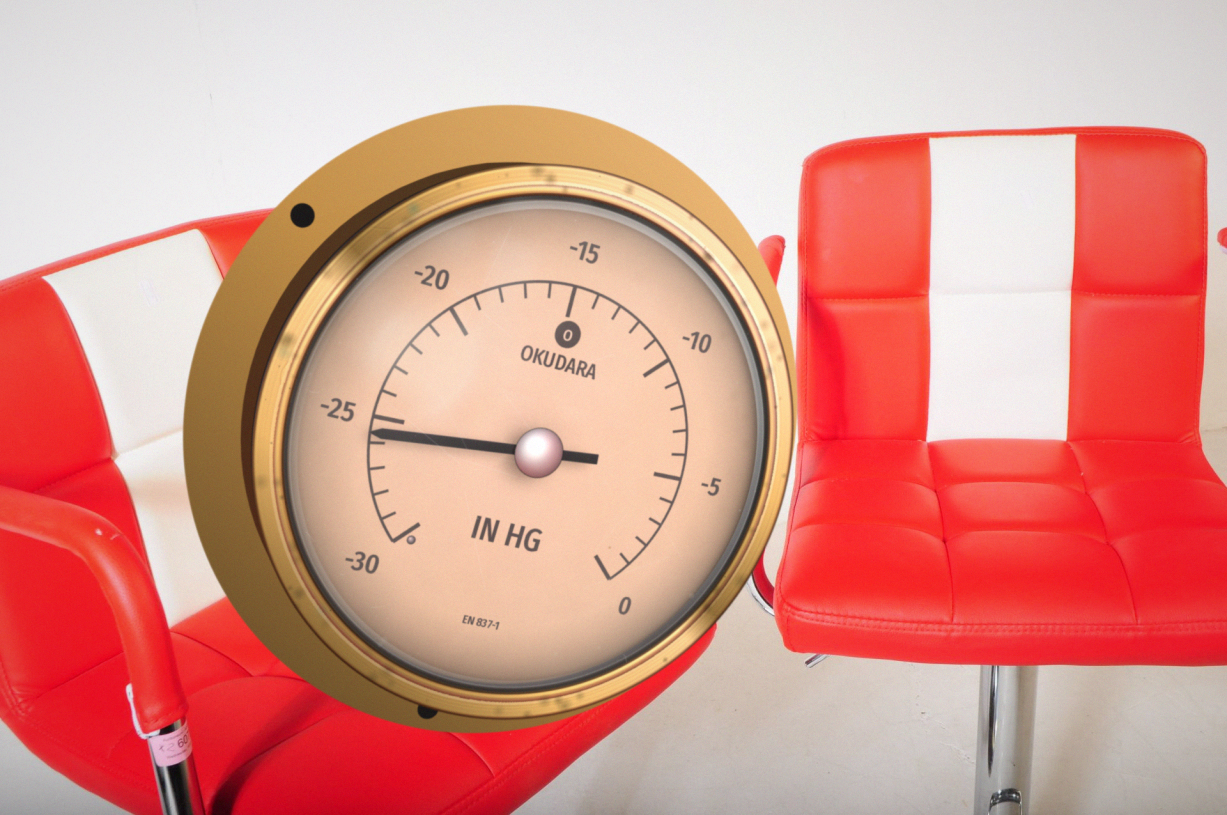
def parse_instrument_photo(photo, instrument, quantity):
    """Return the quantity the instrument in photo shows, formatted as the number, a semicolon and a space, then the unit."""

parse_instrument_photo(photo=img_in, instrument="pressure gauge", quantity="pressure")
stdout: -25.5; inHg
